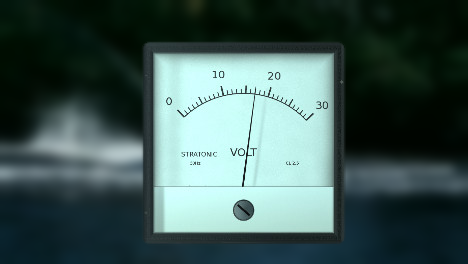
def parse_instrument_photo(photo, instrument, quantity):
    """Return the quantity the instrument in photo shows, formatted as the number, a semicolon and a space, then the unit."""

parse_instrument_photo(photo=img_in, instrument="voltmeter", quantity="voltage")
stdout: 17; V
